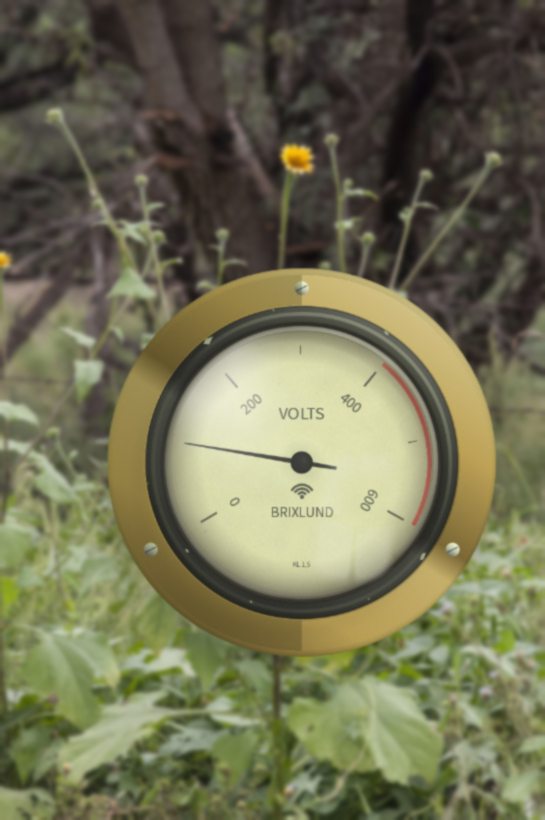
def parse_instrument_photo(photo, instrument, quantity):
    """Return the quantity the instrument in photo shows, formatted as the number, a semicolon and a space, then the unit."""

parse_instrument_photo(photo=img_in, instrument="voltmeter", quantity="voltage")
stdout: 100; V
